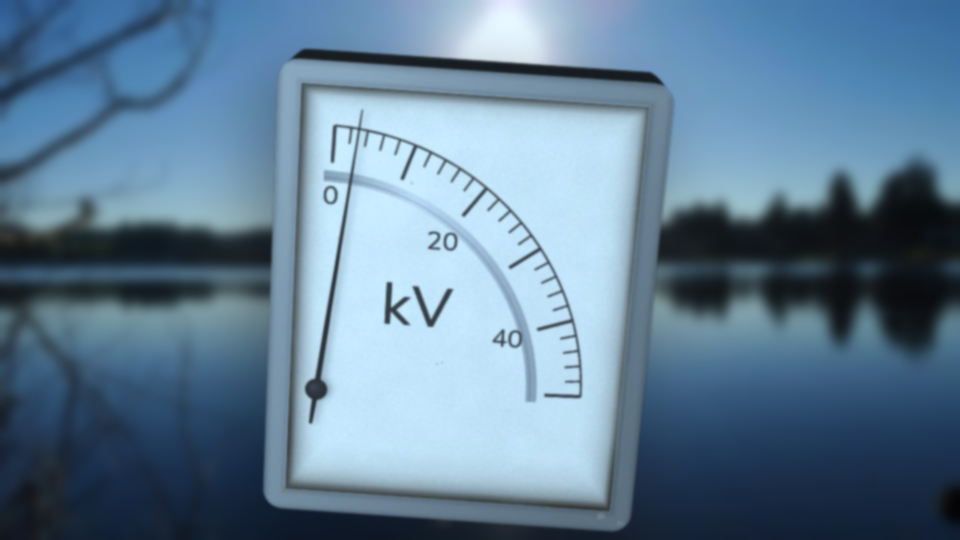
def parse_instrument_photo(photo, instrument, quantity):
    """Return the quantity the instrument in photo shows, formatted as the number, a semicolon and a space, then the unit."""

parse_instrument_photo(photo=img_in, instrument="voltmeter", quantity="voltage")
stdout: 3; kV
